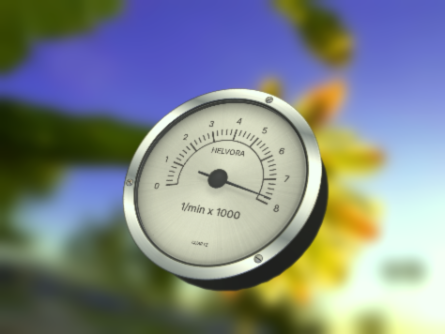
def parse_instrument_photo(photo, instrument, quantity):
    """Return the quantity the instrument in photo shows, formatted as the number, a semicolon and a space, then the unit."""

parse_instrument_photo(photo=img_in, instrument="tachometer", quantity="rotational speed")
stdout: 7800; rpm
